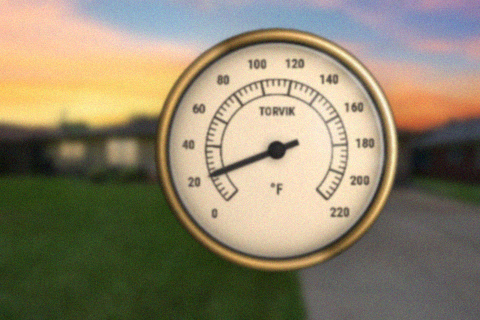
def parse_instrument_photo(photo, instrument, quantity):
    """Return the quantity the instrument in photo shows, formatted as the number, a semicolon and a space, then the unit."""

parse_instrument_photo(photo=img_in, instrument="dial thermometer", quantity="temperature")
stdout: 20; °F
